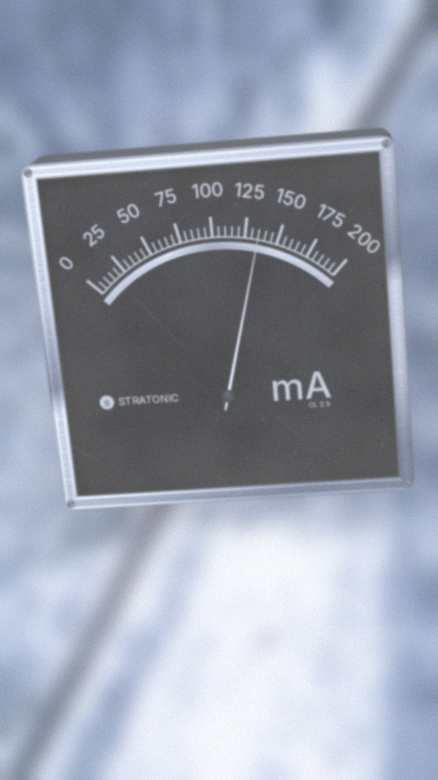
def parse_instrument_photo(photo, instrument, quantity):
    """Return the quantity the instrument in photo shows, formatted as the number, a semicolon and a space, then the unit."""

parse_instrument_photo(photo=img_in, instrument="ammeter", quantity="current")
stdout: 135; mA
